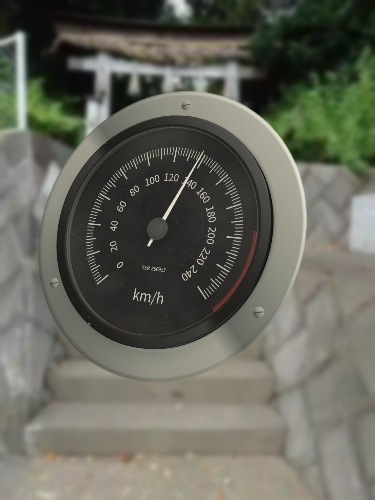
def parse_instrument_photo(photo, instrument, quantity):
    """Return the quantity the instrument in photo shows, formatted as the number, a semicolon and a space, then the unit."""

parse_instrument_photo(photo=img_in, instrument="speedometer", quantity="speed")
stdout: 140; km/h
